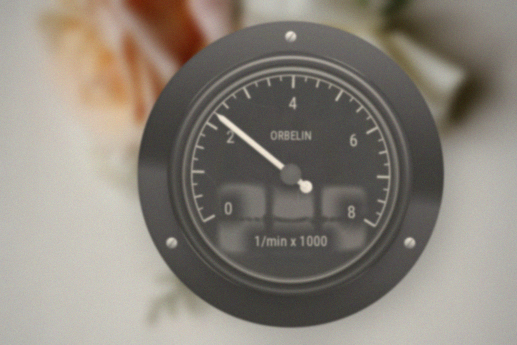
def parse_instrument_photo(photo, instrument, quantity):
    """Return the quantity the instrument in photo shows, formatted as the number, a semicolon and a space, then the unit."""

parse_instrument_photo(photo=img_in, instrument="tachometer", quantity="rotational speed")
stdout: 2250; rpm
